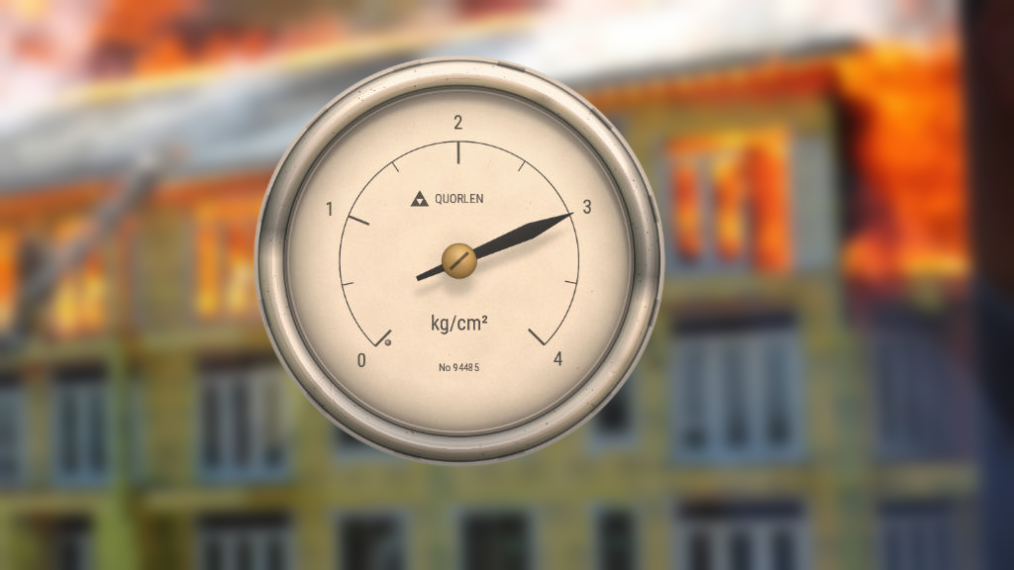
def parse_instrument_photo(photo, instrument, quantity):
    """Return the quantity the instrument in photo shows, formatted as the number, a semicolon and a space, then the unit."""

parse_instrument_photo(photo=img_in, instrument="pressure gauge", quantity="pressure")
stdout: 3; kg/cm²
